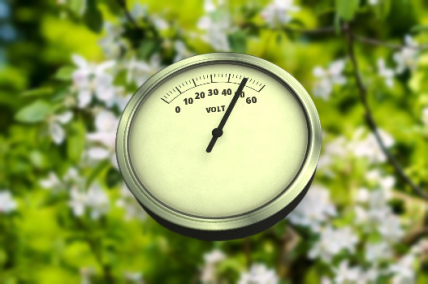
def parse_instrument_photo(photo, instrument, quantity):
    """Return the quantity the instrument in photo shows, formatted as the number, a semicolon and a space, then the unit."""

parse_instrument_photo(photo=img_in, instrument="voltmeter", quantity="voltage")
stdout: 50; V
